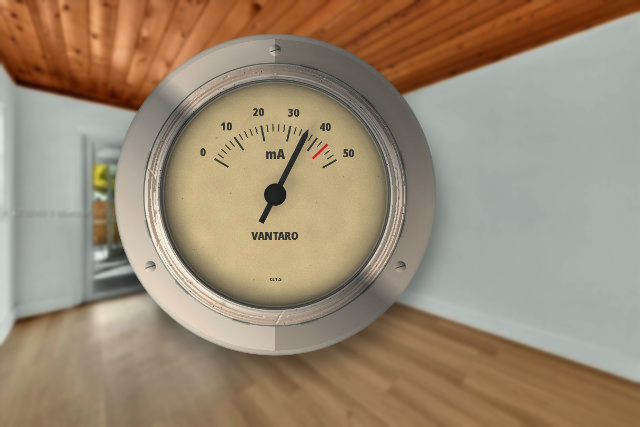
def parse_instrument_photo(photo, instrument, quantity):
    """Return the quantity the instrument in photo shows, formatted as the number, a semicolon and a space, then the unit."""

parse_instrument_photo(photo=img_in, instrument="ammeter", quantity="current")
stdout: 36; mA
